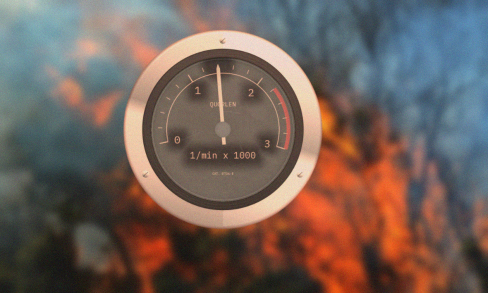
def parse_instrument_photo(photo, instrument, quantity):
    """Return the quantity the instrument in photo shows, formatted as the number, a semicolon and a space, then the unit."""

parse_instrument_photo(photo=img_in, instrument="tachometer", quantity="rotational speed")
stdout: 1400; rpm
